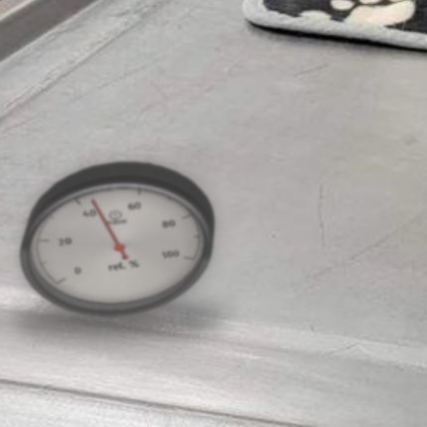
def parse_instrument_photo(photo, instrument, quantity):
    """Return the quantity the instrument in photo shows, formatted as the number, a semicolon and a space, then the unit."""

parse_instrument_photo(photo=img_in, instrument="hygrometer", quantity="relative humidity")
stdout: 45; %
